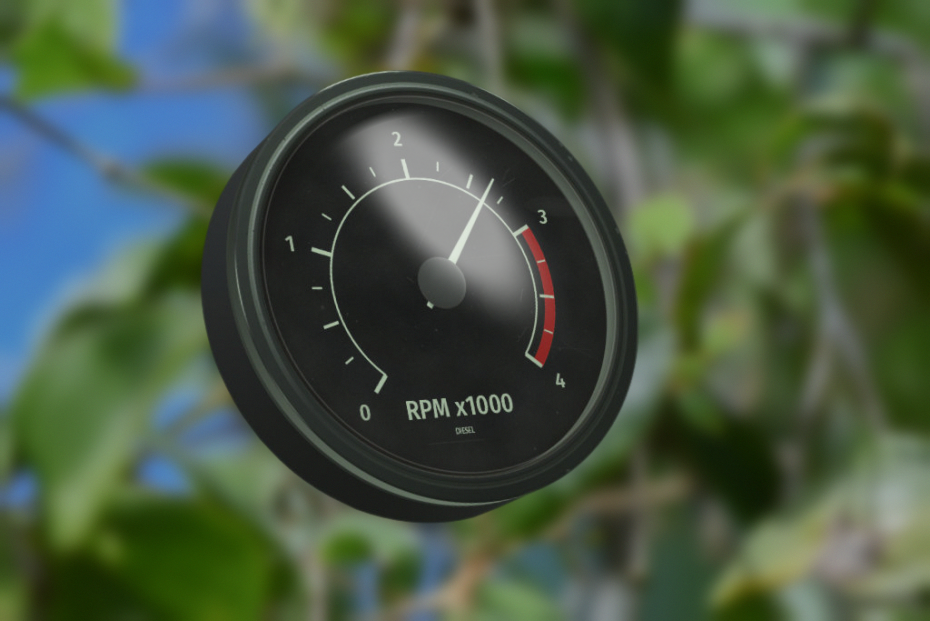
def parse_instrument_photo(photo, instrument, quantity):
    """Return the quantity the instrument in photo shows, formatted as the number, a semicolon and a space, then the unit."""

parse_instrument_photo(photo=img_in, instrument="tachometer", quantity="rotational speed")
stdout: 2625; rpm
